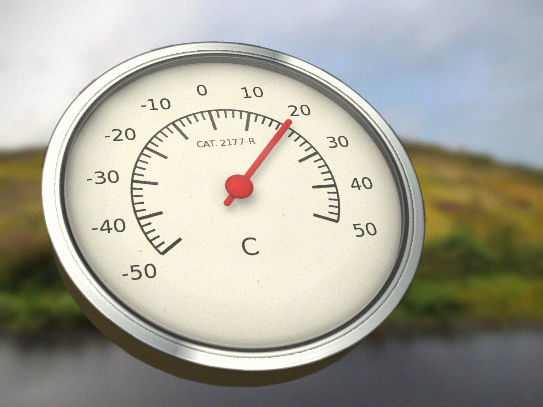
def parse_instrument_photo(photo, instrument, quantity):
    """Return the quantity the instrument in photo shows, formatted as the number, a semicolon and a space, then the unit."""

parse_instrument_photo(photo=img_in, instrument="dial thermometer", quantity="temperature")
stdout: 20; °C
